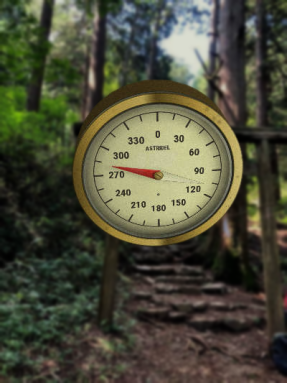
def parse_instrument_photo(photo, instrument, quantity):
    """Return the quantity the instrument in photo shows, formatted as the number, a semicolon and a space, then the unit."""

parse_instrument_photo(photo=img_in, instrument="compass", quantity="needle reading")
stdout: 285; °
